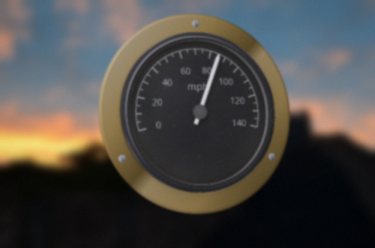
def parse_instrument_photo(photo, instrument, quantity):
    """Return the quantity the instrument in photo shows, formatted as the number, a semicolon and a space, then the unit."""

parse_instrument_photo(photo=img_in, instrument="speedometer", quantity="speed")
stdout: 85; mph
